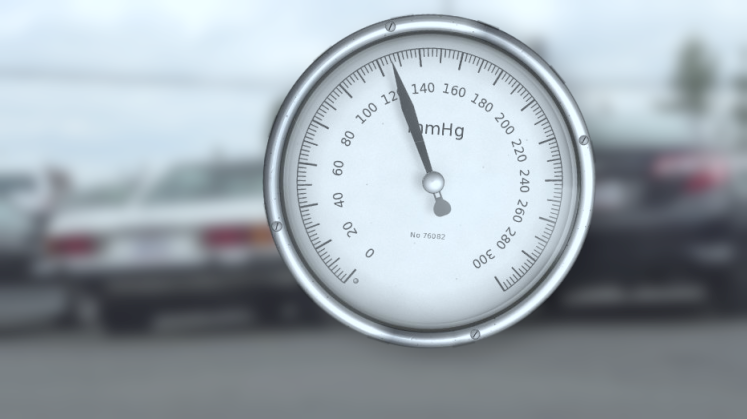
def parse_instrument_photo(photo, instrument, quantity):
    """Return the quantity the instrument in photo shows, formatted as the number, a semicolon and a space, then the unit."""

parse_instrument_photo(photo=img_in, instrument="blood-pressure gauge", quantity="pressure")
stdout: 126; mmHg
